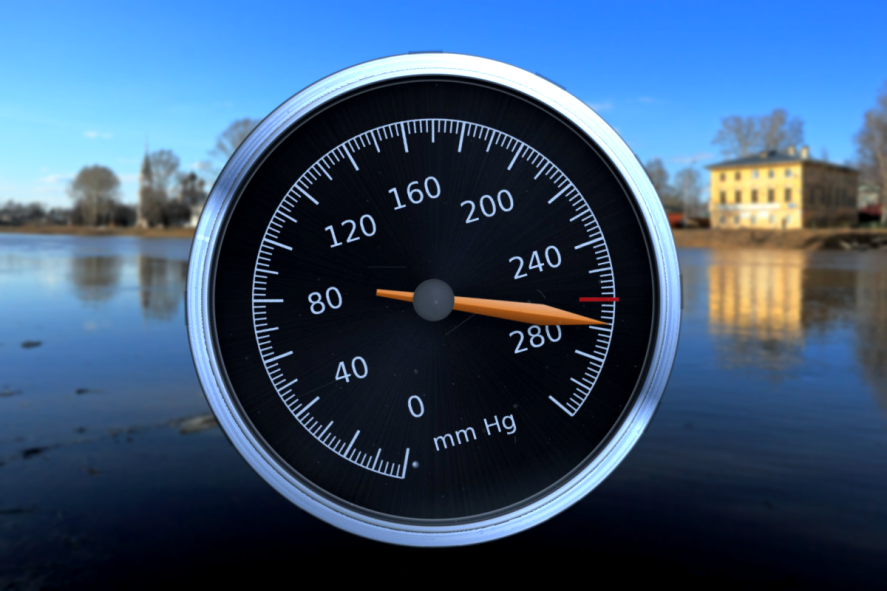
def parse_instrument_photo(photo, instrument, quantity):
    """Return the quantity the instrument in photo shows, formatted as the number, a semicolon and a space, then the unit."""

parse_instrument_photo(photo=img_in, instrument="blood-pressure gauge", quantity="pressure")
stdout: 268; mmHg
